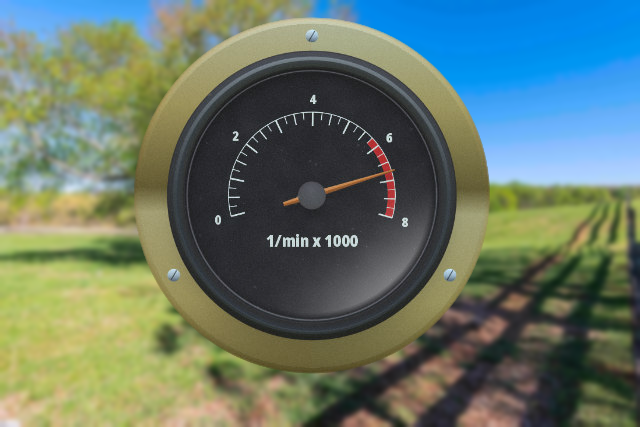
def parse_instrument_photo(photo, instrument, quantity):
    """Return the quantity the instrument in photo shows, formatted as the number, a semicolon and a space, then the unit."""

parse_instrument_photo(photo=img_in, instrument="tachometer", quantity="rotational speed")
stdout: 6750; rpm
